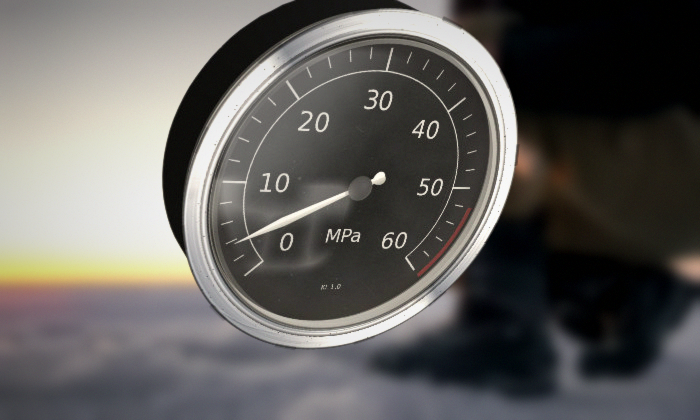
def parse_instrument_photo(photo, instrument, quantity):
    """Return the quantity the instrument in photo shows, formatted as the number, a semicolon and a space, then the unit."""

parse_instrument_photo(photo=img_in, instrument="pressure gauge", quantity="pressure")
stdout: 4; MPa
